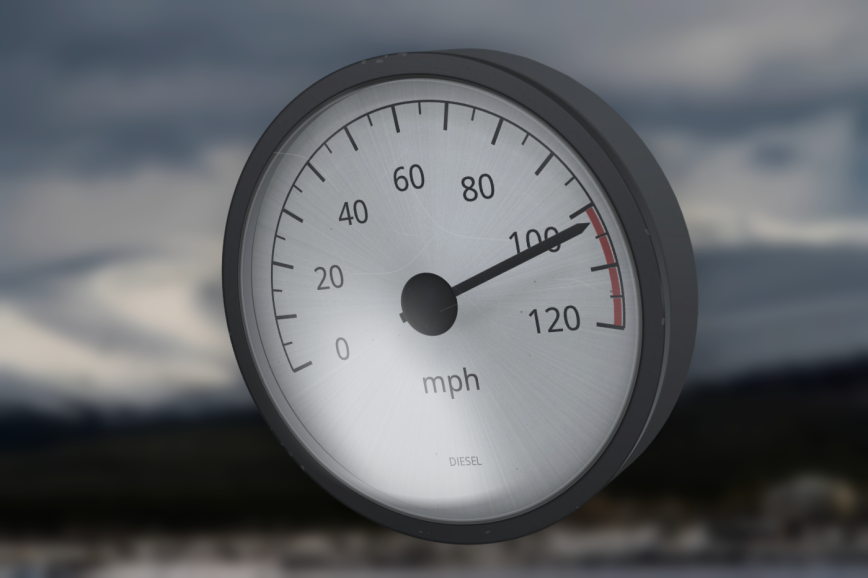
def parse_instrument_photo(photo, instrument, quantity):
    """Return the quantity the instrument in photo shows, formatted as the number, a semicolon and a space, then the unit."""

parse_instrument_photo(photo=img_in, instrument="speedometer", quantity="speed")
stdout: 102.5; mph
